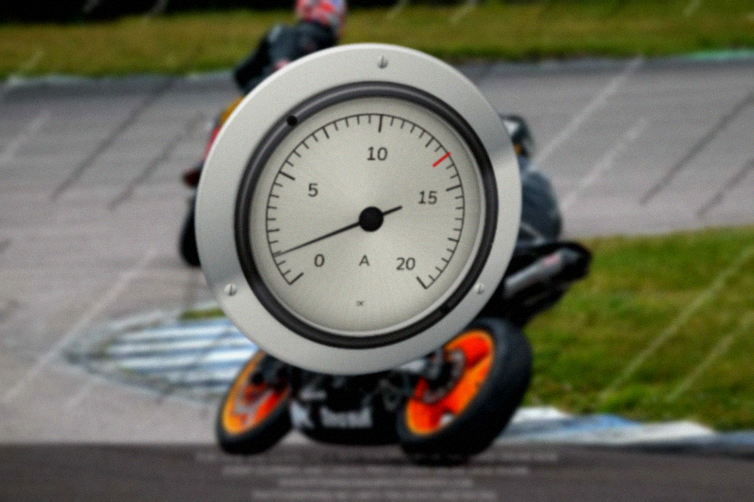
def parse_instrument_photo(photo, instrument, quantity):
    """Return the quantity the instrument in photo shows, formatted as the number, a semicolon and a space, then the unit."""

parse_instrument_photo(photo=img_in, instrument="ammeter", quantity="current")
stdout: 1.5; A
